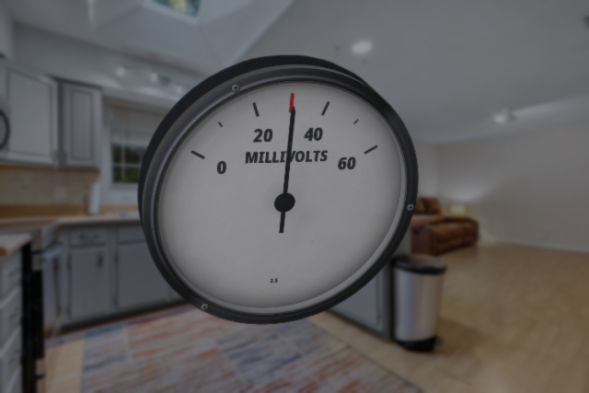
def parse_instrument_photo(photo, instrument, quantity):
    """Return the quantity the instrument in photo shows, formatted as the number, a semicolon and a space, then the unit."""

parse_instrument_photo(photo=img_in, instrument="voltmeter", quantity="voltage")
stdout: 30; mV
